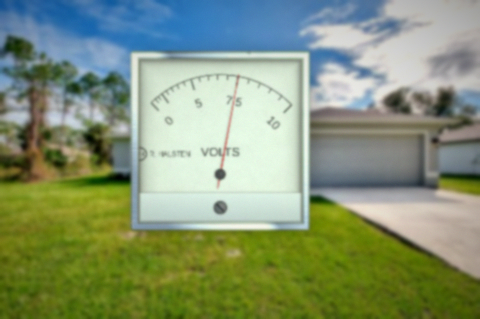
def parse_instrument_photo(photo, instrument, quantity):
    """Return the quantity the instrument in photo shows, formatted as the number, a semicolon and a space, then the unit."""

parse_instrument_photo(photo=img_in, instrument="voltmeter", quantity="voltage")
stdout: 7.5; V
